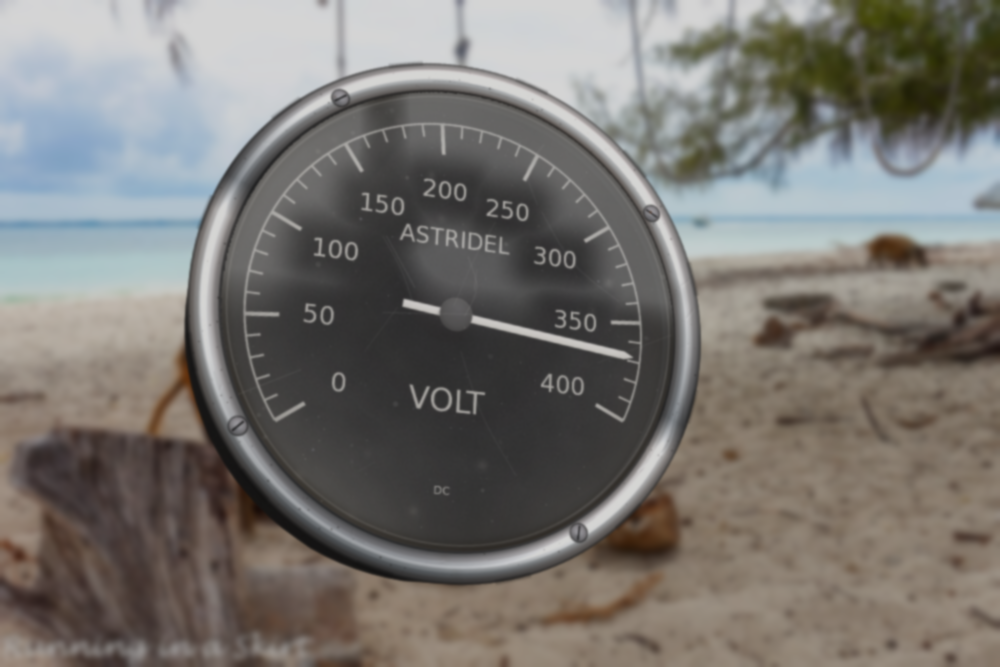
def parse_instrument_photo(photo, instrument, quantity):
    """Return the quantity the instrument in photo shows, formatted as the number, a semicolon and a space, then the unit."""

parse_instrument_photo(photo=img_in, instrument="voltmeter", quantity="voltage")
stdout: 370; V
